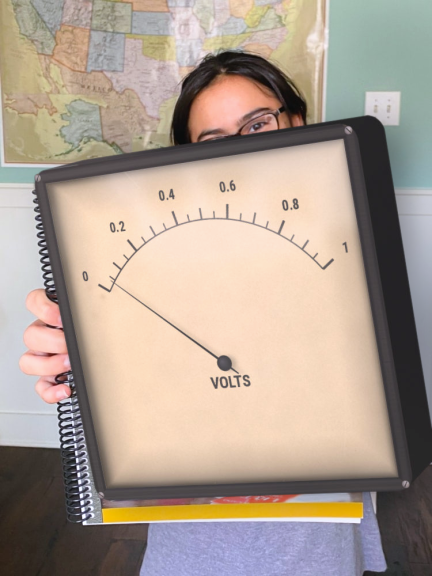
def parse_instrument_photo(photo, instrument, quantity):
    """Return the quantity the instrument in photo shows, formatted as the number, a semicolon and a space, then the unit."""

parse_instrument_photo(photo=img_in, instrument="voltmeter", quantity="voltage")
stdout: 0.05; V
